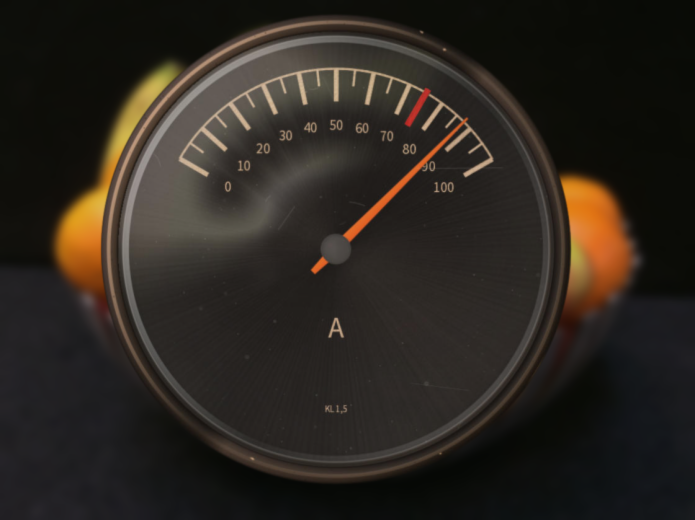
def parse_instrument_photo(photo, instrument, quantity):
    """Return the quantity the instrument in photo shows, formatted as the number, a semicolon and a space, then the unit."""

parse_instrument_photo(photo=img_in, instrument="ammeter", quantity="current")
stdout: 87.5; A
